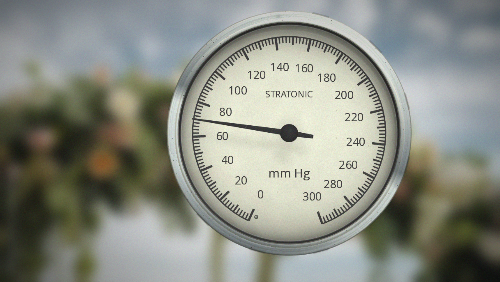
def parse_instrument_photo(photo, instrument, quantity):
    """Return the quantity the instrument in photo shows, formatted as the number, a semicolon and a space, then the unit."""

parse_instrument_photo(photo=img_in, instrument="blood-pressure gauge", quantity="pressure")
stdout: 70; mmHg
